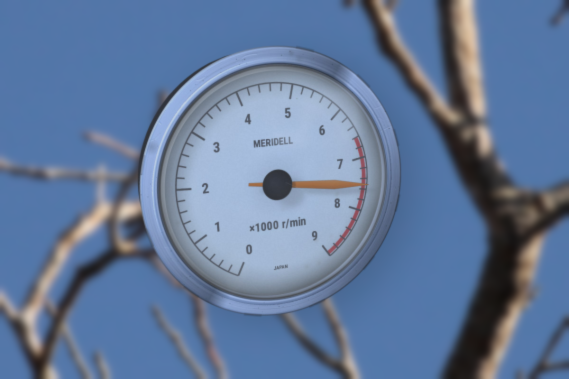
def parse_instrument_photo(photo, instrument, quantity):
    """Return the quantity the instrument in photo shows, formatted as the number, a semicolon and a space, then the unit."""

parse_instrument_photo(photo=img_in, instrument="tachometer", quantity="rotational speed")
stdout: 7500; rpm
